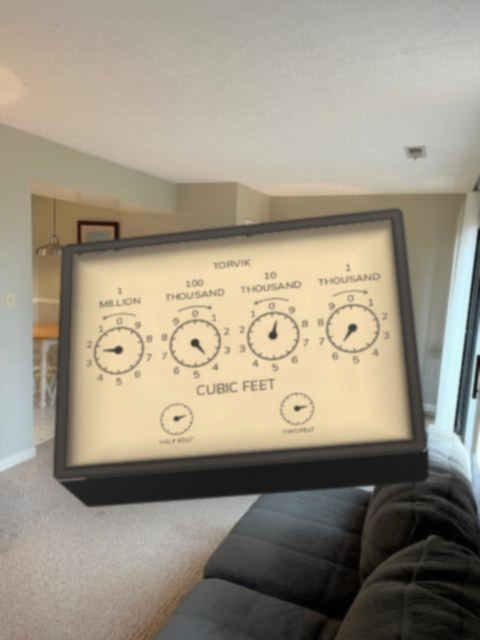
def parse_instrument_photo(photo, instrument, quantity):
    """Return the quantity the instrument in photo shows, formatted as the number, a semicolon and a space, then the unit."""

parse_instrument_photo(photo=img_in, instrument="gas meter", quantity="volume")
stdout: 239600; ft³
